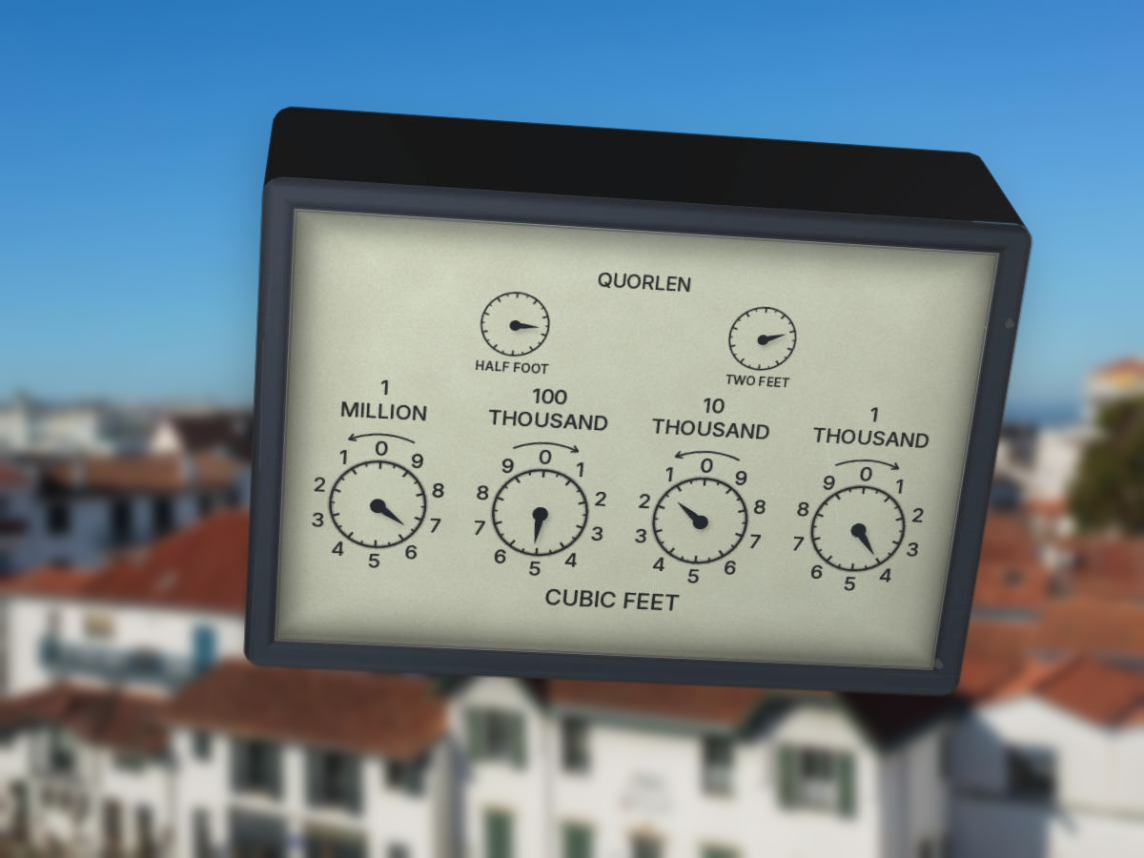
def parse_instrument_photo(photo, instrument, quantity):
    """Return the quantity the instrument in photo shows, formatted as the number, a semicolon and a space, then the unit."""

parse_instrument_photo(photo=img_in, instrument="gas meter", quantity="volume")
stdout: 651400; ft³
